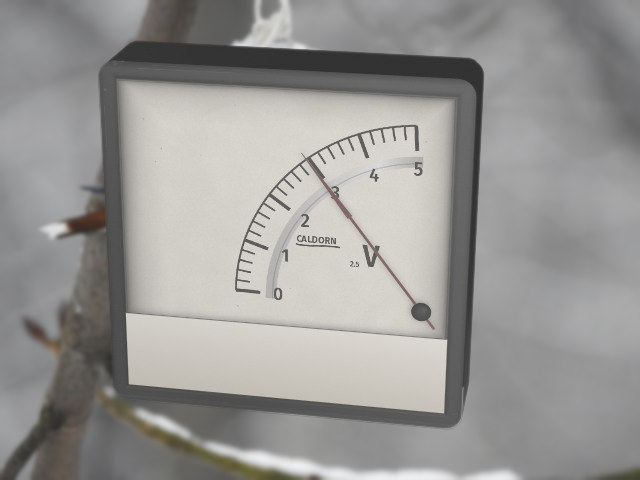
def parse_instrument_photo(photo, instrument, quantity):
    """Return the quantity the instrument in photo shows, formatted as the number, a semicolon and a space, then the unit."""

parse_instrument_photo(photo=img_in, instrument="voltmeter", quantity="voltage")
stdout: 3; V
